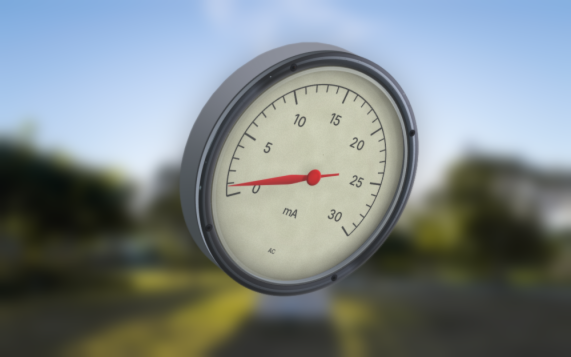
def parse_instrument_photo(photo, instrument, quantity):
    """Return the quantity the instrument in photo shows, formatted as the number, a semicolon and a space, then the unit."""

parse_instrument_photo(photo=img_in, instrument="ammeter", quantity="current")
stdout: 1; mA
